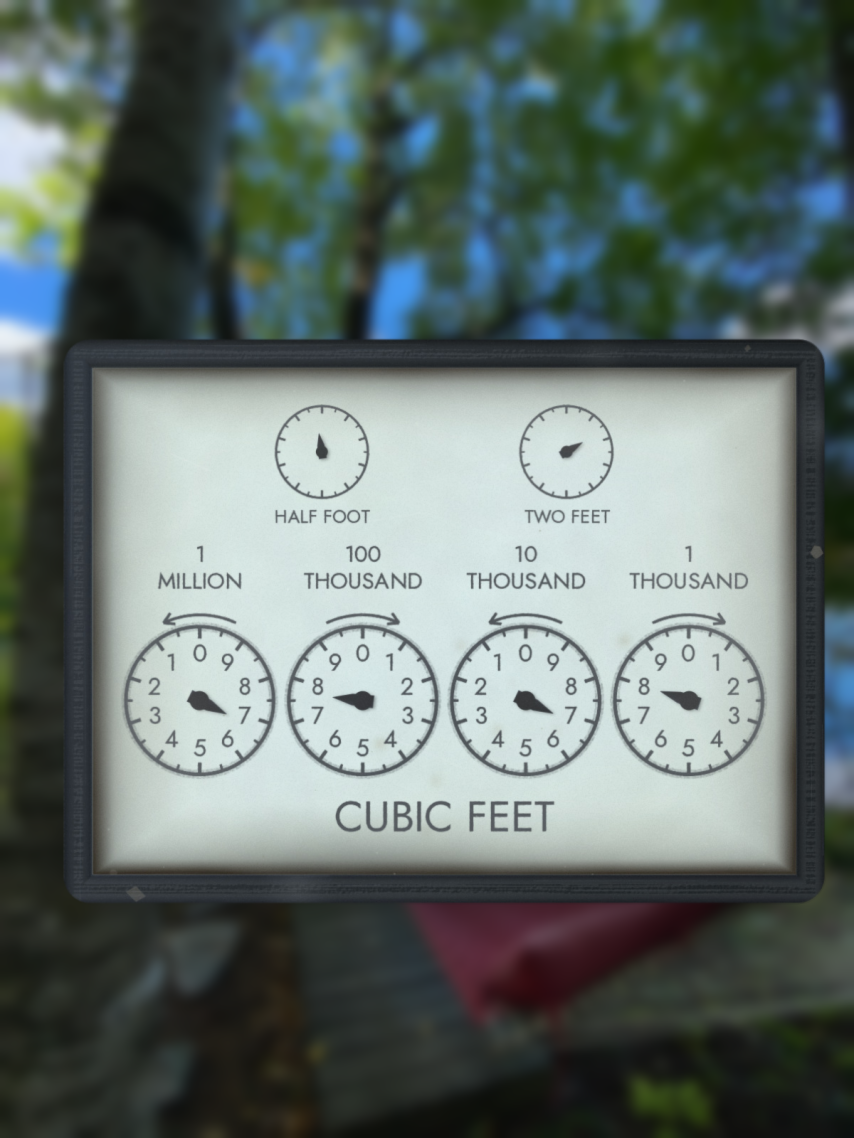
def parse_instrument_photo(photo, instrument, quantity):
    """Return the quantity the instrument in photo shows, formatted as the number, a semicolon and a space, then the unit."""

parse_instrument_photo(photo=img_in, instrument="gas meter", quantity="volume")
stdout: 676800; ft³
